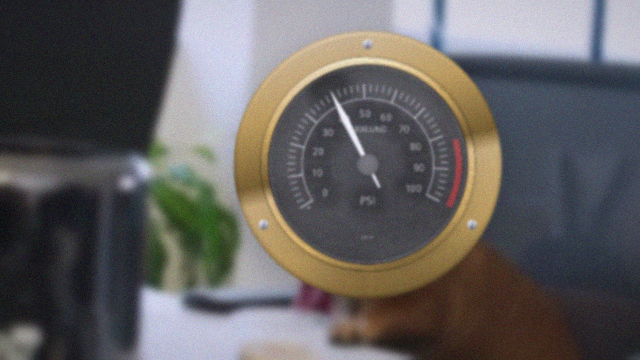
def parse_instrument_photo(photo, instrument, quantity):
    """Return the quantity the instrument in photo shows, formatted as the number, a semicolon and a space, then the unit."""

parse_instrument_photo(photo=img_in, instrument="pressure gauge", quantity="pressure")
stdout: 40; psi
